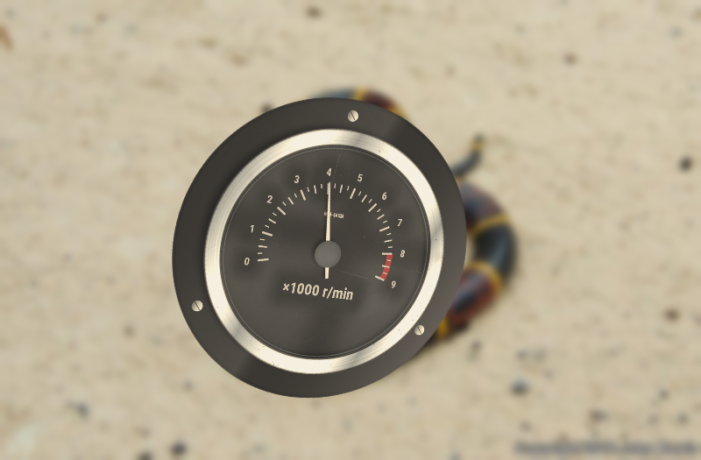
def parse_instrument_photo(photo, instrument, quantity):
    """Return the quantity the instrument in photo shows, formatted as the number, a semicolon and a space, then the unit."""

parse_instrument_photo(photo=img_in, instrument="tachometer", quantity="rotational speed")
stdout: 4000; rpm
